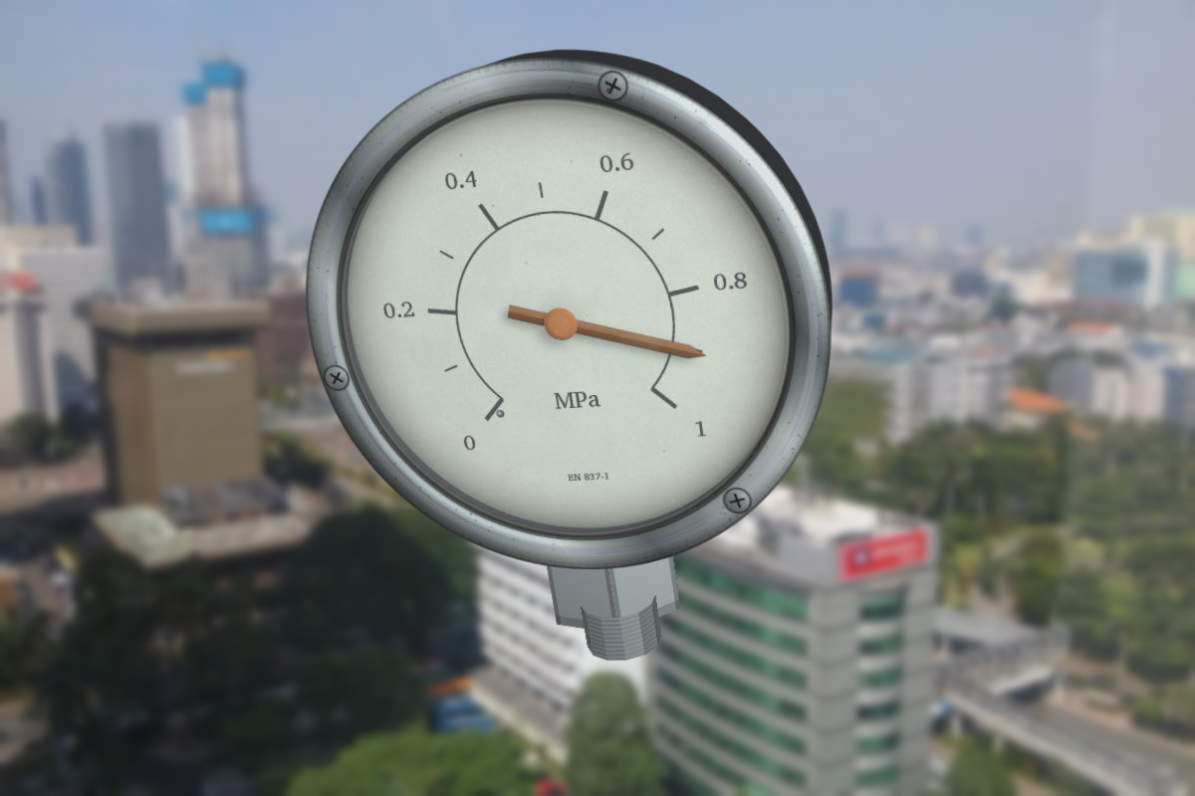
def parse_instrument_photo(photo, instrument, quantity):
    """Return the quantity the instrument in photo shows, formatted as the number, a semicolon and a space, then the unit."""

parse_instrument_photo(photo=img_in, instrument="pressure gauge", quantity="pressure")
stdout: 0.9; MPa
